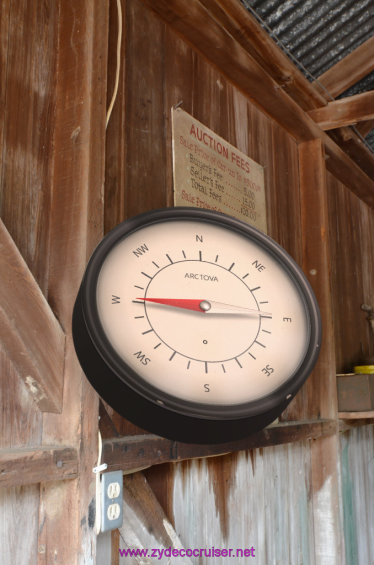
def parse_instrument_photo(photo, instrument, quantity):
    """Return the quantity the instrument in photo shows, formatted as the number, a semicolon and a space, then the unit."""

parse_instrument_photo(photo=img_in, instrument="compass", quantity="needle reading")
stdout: 270; °
